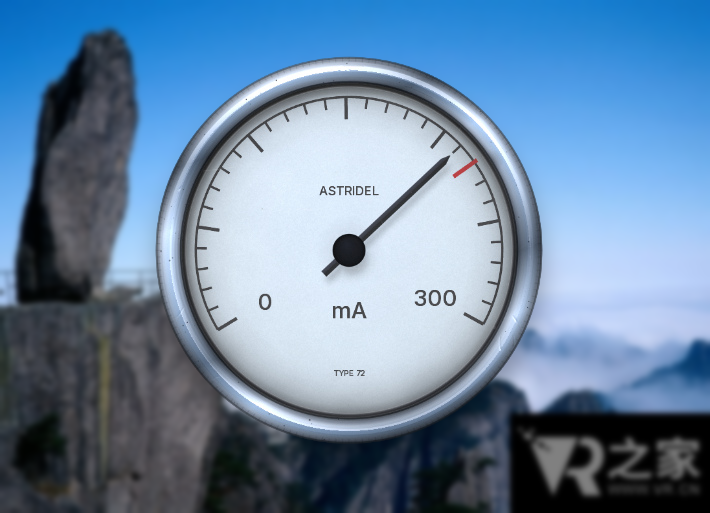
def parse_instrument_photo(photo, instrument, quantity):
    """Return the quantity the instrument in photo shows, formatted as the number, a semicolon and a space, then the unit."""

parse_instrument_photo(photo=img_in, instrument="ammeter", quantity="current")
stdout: 210; mA
